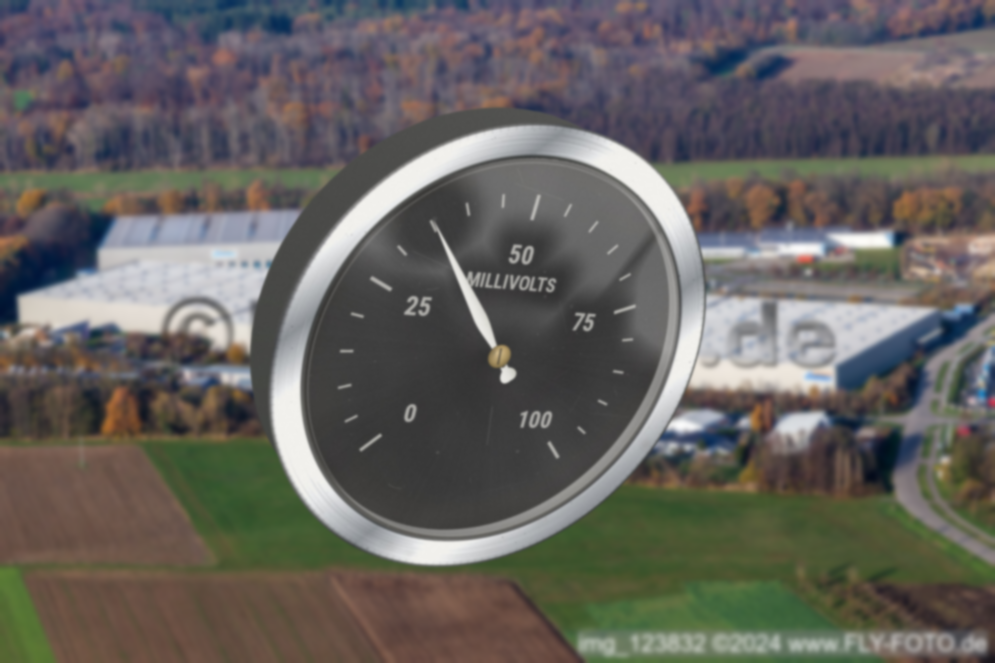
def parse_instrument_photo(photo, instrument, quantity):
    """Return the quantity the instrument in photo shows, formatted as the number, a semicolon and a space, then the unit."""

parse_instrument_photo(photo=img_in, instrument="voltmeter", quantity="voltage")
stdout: 35; mV
